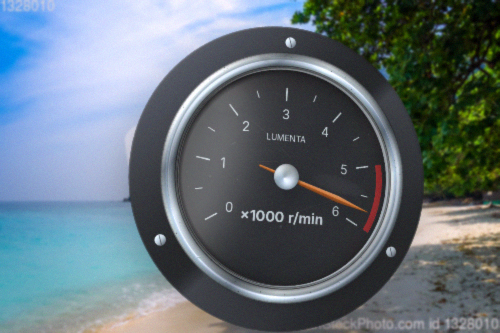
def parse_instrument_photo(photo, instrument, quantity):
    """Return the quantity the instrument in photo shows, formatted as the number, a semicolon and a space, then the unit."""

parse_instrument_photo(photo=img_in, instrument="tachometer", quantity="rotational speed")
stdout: 5750; rpm
